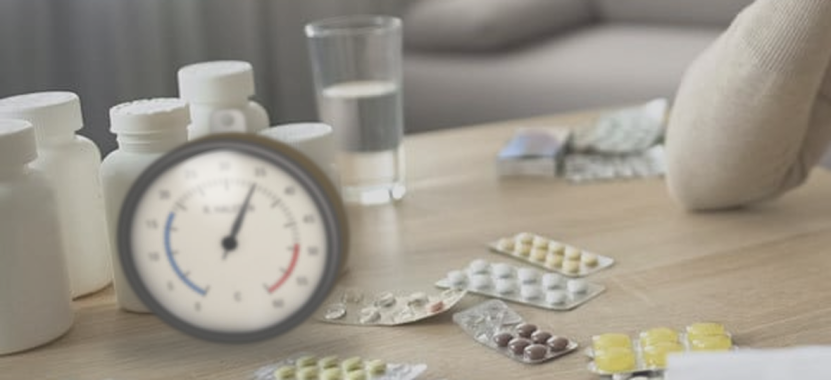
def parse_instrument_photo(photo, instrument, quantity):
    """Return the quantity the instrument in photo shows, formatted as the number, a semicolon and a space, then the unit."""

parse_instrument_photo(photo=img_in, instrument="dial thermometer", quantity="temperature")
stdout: 35; °C
